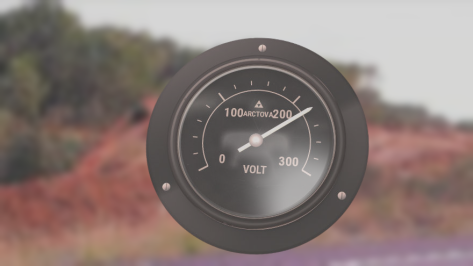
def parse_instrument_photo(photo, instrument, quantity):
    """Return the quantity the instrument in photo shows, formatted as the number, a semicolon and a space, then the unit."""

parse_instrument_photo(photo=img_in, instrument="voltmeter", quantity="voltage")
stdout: 220; V
